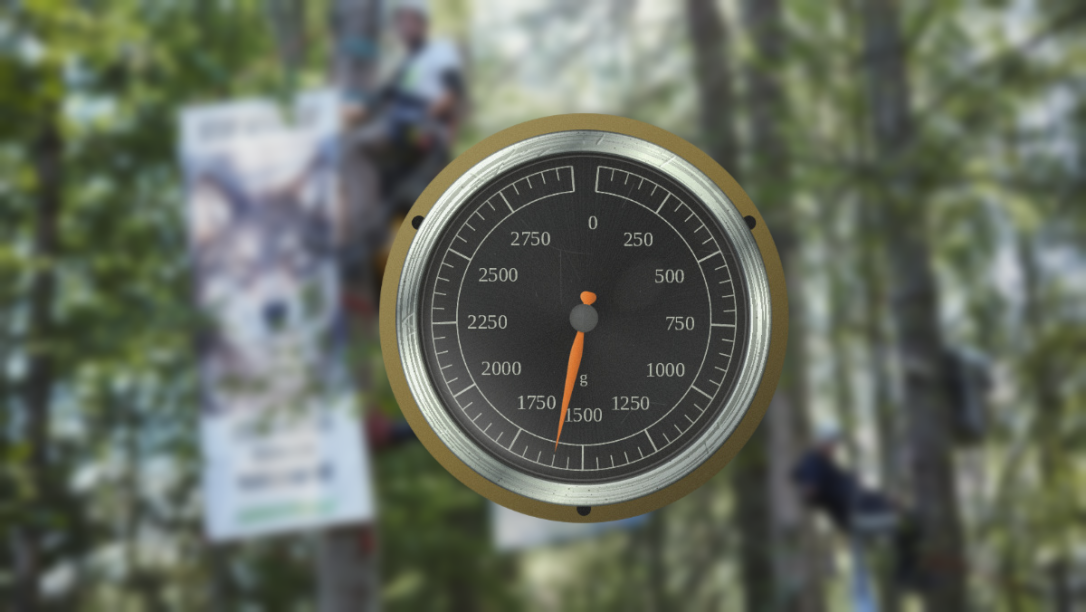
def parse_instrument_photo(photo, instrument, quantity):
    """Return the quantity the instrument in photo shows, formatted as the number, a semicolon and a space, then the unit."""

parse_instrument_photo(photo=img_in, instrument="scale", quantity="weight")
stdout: 1600; g
